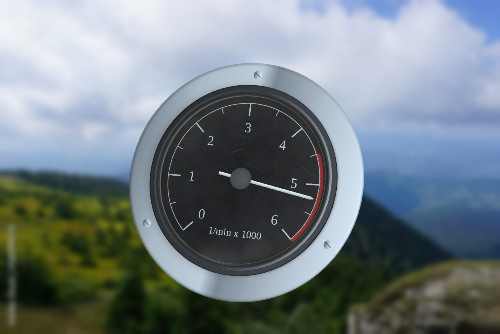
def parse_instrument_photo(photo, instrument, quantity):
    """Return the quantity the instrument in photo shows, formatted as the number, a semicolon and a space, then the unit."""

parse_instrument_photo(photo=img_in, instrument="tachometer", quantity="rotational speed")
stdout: 5250; rpm
